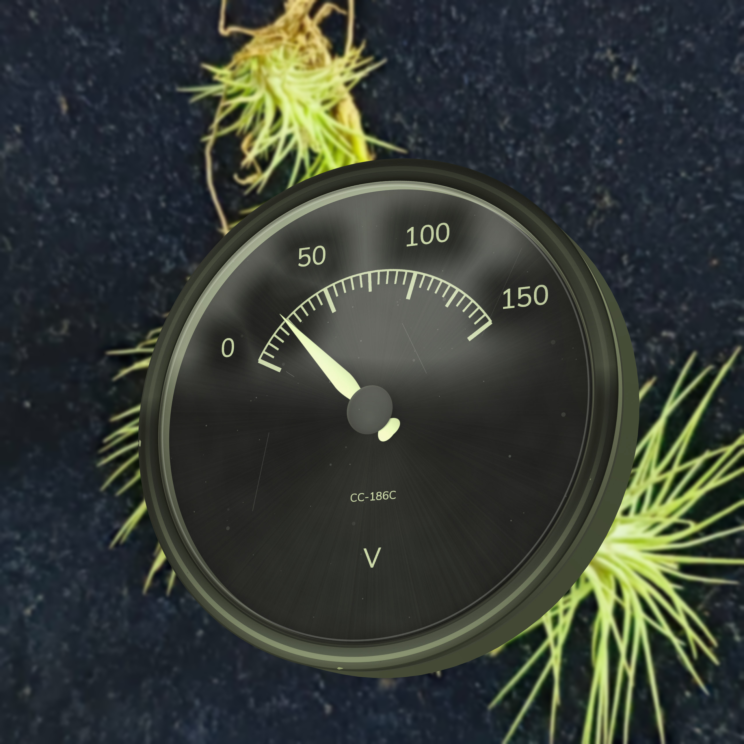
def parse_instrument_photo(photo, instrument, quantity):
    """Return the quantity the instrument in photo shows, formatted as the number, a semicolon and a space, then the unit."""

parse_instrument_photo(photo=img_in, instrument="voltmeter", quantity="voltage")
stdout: 25; V
